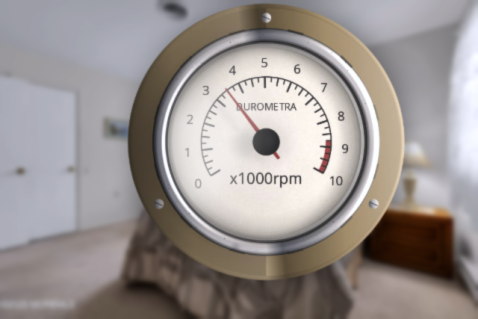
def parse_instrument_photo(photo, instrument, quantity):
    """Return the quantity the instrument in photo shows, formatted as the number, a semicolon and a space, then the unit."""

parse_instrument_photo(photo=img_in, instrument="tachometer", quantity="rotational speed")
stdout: 3500; rpm
